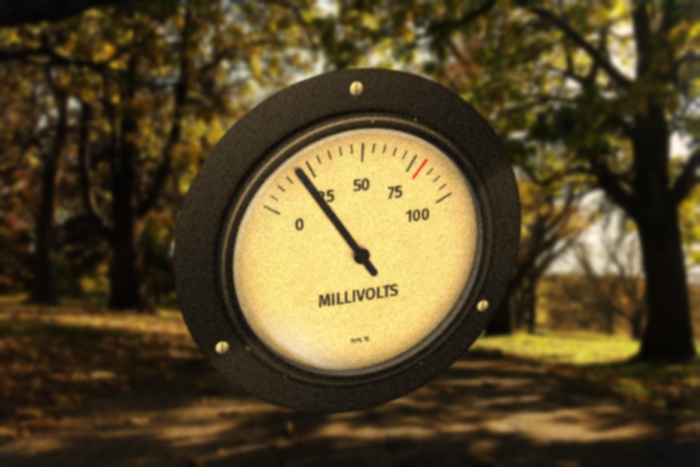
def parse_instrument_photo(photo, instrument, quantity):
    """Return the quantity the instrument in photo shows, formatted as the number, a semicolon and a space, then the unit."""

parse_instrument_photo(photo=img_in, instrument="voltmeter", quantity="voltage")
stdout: 20; mV
